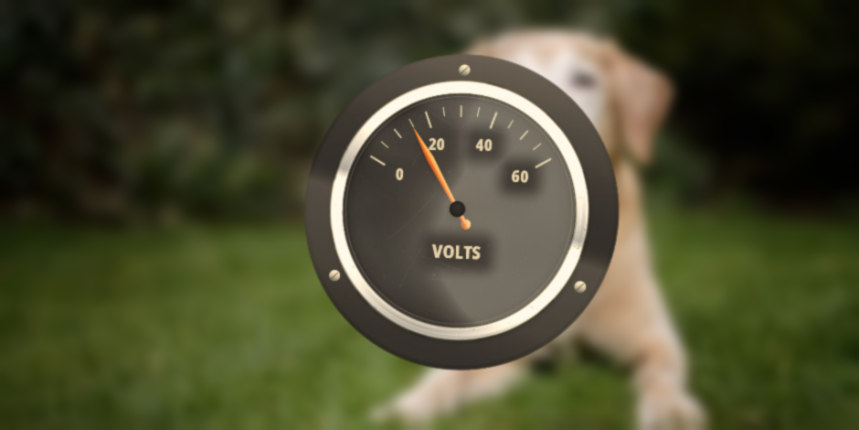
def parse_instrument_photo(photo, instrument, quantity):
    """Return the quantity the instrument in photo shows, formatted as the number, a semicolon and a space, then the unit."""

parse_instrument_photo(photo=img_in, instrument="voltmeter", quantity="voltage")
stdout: 15; V
